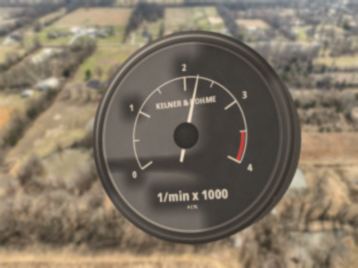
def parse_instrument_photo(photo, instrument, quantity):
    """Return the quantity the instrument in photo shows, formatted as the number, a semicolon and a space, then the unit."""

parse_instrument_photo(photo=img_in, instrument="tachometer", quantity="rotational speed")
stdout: 2250; rpm
